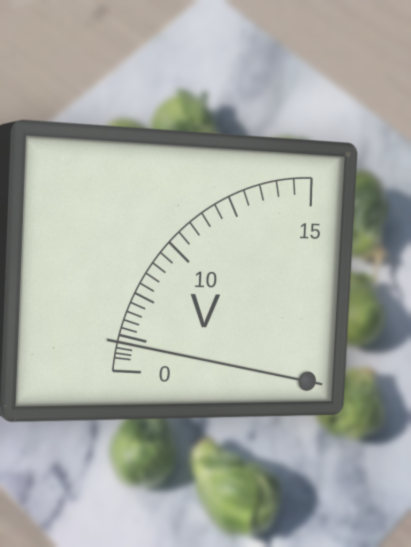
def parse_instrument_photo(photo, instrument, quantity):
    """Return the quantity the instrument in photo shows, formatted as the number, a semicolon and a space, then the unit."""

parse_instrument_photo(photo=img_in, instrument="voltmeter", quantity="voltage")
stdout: 4.5; V
